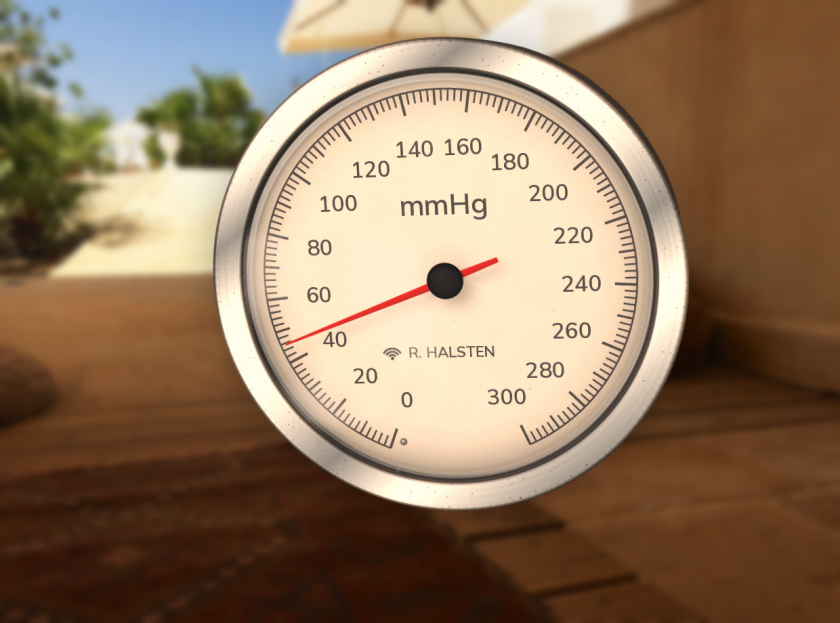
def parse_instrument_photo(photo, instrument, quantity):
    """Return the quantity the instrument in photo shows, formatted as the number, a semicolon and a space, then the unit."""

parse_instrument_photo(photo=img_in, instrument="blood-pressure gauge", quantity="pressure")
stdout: 46; mmHg
